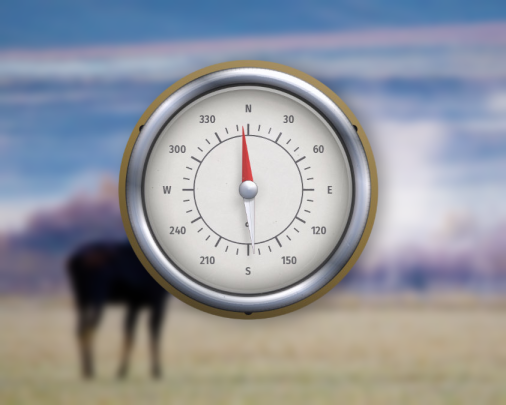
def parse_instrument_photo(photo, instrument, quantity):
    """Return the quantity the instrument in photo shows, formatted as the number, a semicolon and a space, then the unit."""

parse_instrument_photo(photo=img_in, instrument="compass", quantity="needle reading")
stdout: 355; °
